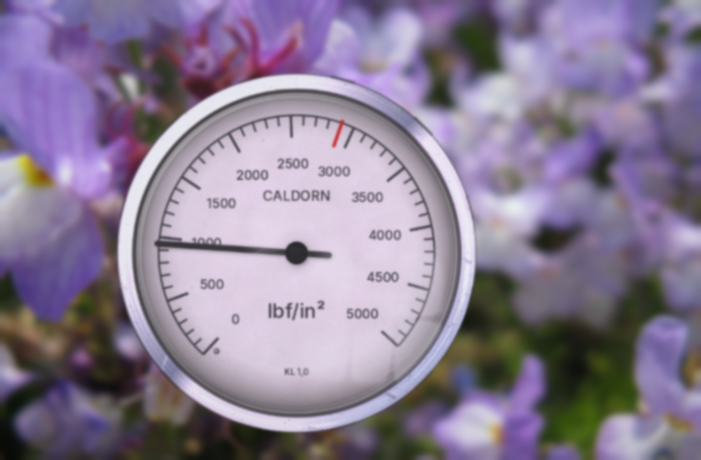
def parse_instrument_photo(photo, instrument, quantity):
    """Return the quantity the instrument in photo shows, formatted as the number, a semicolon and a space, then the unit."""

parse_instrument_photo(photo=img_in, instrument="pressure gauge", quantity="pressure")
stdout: 950; psi
